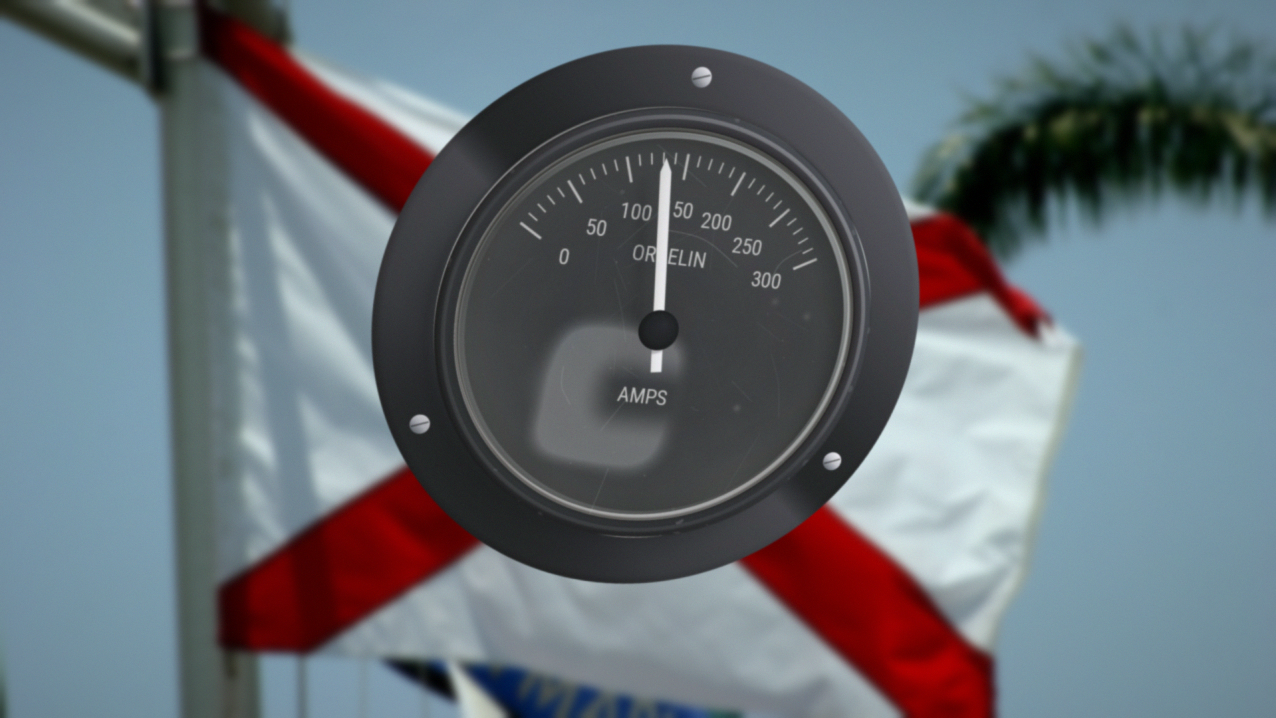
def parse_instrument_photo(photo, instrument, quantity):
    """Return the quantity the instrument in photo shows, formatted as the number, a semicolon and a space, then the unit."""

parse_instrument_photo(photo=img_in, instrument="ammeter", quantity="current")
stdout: 130; A
